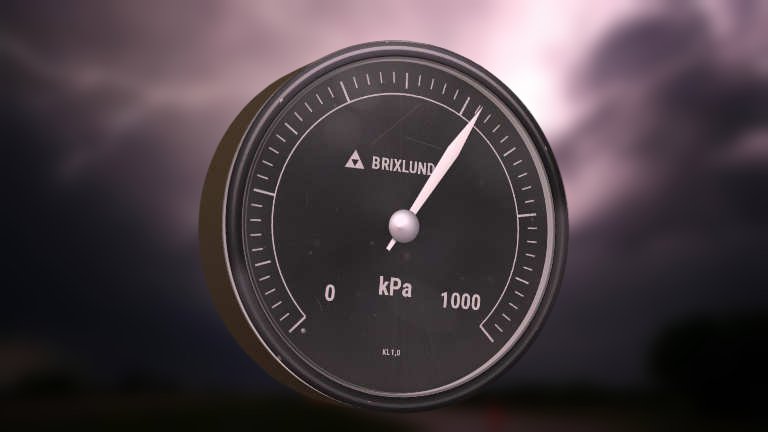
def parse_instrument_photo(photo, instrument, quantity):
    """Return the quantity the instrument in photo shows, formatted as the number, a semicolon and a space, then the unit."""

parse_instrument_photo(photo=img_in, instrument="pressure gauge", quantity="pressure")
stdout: 620; kPa
